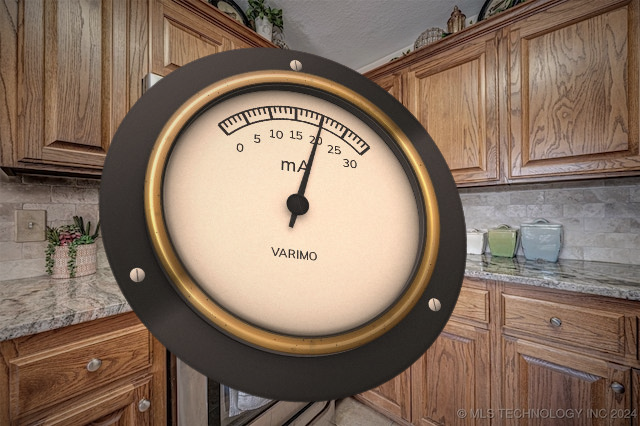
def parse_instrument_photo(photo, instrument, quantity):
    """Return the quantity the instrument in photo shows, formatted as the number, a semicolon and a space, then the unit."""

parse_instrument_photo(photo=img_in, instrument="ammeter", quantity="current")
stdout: 20; mA
